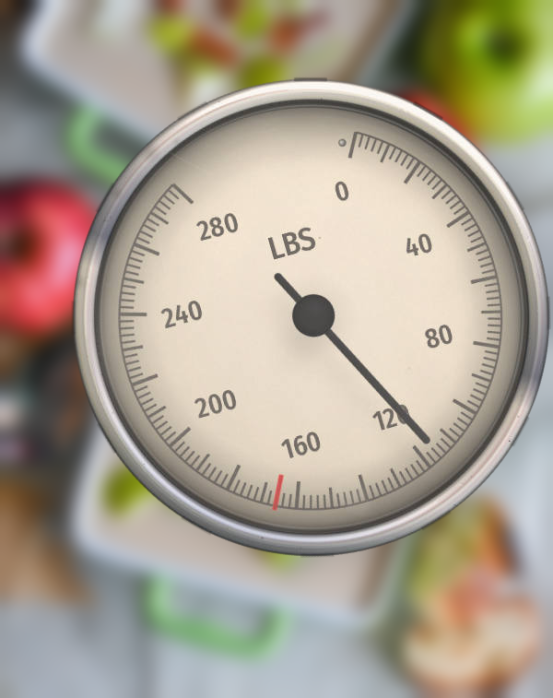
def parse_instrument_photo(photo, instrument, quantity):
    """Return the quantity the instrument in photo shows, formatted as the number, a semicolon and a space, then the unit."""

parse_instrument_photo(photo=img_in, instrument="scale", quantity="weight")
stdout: 116; lb
